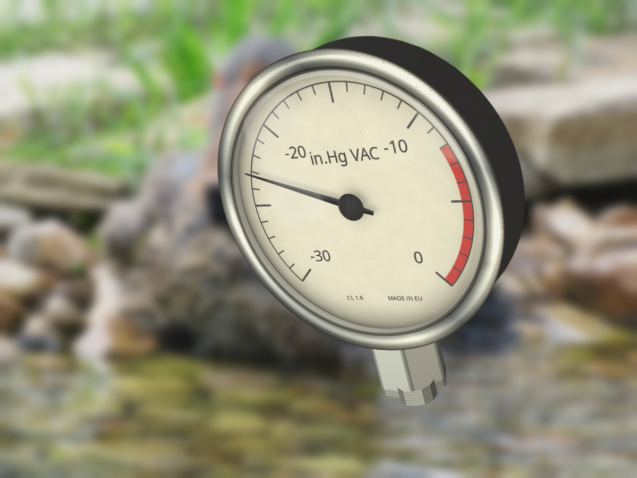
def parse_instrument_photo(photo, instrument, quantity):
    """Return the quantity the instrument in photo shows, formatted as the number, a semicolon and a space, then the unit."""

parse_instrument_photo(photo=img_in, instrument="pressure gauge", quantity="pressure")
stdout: -23; inHg
